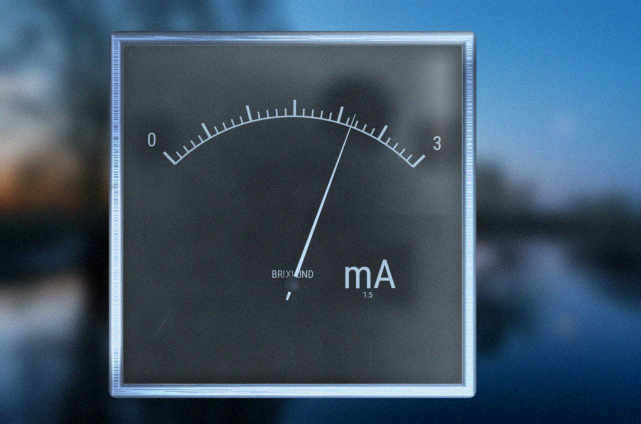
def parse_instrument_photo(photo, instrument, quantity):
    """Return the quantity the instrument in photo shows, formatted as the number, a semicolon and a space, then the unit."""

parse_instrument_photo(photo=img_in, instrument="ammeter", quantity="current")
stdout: 2.15; mA
